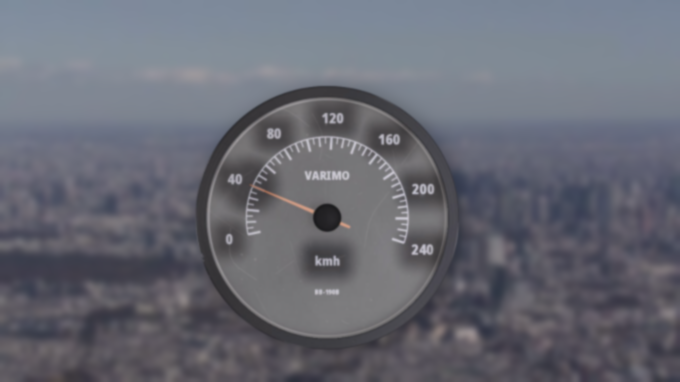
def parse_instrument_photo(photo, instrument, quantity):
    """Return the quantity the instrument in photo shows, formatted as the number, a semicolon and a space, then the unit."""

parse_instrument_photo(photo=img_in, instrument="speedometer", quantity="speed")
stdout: 40; km/h
